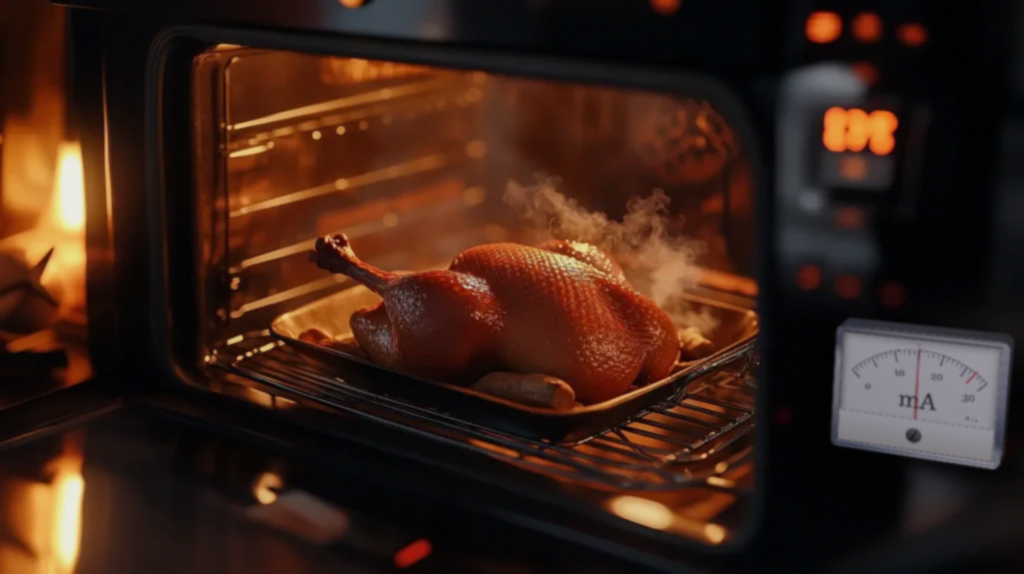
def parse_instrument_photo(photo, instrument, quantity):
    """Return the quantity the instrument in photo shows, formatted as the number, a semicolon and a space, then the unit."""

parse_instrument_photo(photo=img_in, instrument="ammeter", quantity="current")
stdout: 15; mA
